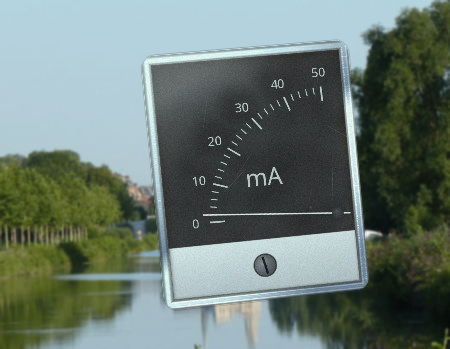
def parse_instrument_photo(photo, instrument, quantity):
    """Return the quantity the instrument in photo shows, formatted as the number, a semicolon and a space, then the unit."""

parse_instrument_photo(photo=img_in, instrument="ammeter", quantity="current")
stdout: 2; mA
